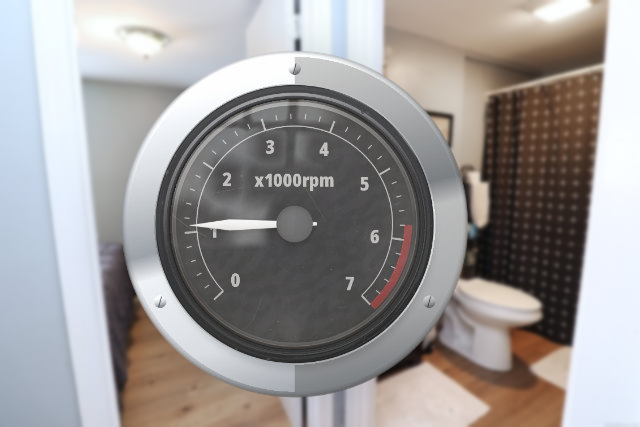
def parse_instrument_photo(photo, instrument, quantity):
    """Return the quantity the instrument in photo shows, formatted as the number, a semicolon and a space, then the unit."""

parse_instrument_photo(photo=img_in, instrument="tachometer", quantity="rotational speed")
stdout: 1100; rpm
